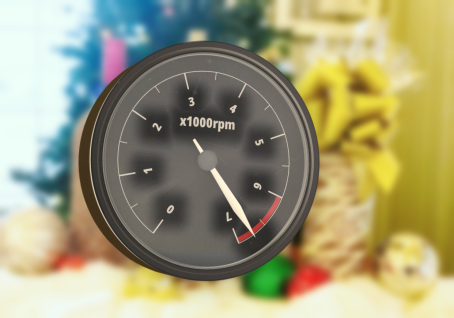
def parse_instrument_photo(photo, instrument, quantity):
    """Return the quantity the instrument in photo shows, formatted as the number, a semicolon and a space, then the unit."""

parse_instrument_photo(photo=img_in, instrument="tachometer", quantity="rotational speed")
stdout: 6750; rpm
